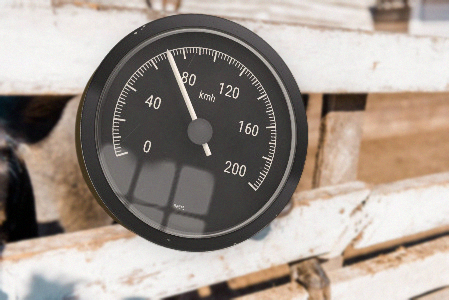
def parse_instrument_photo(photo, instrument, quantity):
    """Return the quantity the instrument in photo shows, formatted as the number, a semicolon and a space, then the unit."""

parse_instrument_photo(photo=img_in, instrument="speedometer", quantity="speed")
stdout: 70; km/h
